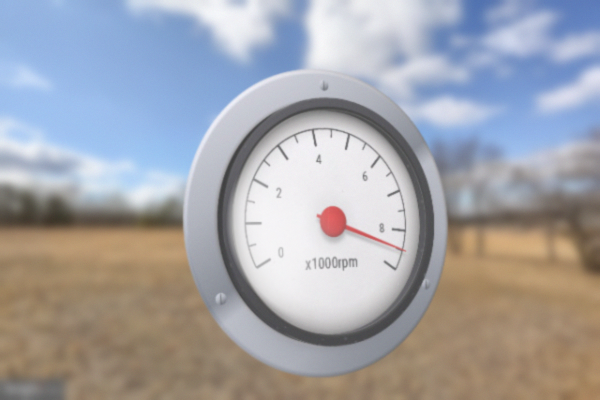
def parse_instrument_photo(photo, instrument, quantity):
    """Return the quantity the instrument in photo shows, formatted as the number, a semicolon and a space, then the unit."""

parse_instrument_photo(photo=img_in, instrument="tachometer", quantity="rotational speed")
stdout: 8500; rpm
